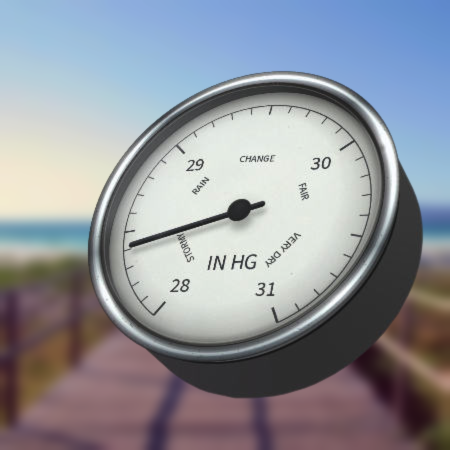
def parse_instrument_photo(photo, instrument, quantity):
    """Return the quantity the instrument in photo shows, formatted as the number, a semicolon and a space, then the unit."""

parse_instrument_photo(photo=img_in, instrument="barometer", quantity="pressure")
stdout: 28.4; inHg
